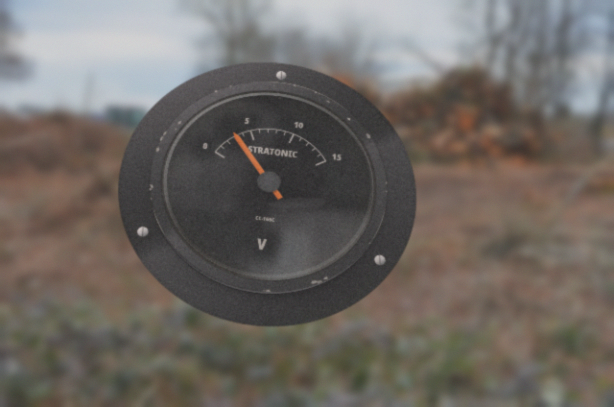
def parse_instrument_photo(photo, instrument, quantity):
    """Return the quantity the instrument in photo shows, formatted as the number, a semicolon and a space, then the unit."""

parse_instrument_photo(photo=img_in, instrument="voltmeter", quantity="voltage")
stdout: 3; V
